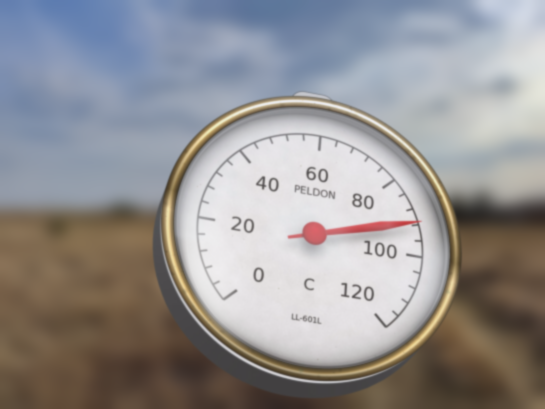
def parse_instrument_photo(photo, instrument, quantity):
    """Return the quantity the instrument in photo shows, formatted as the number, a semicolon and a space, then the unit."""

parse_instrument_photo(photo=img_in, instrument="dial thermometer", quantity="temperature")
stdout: 92; °C
